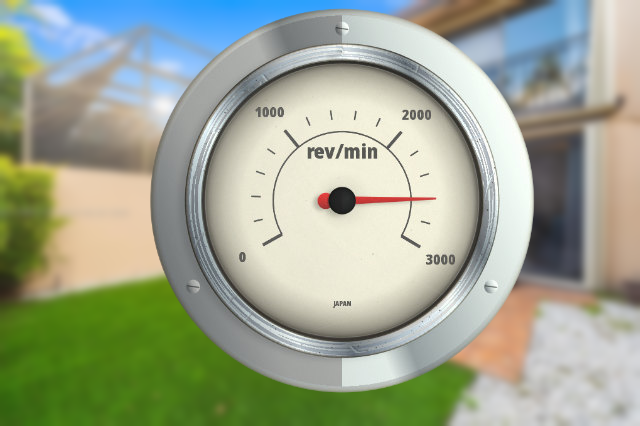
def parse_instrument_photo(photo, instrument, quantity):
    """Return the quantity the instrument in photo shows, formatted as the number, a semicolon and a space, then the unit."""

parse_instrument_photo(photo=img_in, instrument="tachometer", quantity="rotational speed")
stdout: 2600; rpm
